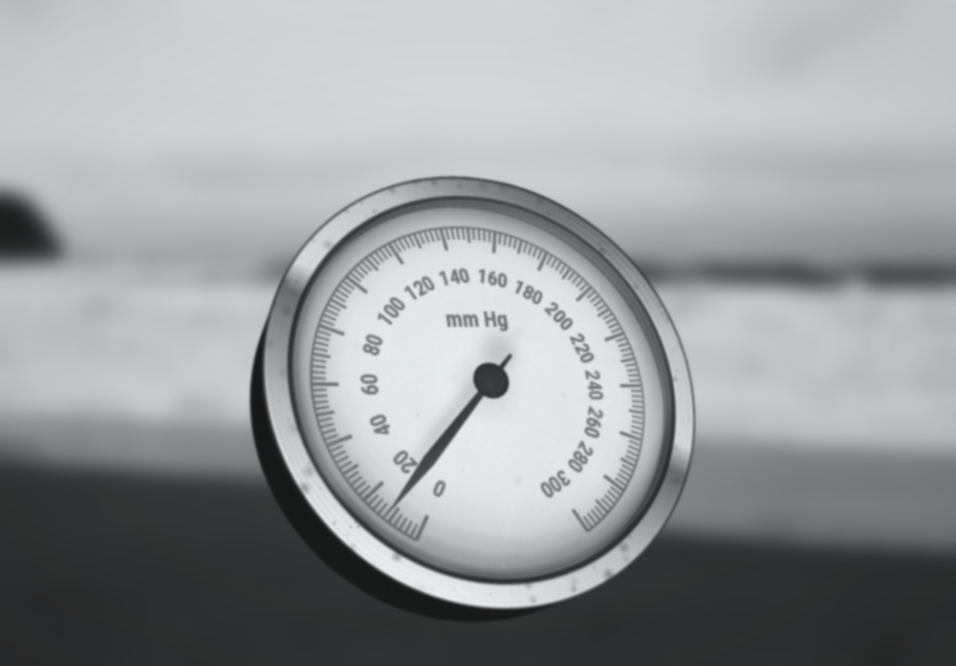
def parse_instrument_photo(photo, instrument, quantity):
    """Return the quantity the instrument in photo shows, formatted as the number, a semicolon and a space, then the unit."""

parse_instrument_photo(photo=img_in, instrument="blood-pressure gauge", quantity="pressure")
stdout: 12; mmHg
